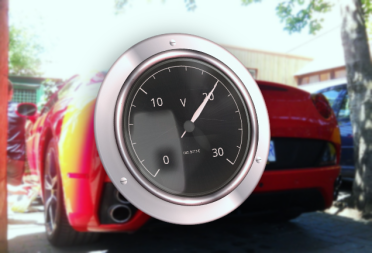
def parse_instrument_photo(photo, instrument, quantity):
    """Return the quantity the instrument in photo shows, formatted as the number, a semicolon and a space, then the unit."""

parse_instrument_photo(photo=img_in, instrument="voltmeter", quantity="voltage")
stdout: 20; V
